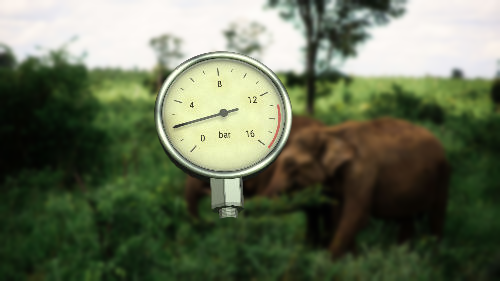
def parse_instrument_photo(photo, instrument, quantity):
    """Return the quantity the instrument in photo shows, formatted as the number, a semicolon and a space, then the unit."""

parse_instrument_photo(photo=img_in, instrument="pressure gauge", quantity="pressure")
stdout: 2; bar
